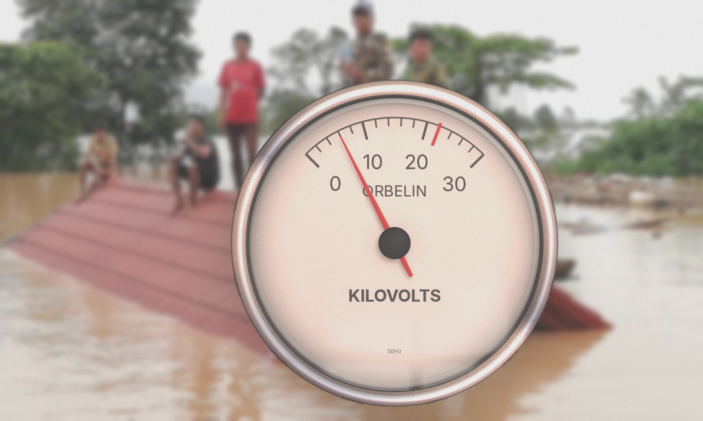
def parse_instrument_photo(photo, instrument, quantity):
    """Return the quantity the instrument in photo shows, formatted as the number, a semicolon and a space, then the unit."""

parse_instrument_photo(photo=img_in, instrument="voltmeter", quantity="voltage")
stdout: 6; kV
